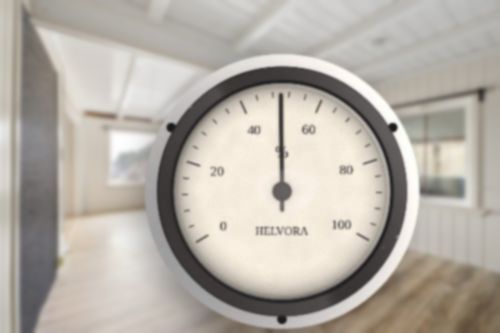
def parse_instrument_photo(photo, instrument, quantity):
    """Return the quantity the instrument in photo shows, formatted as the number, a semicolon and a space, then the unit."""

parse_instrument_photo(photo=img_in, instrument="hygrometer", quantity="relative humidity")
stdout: 50; %
